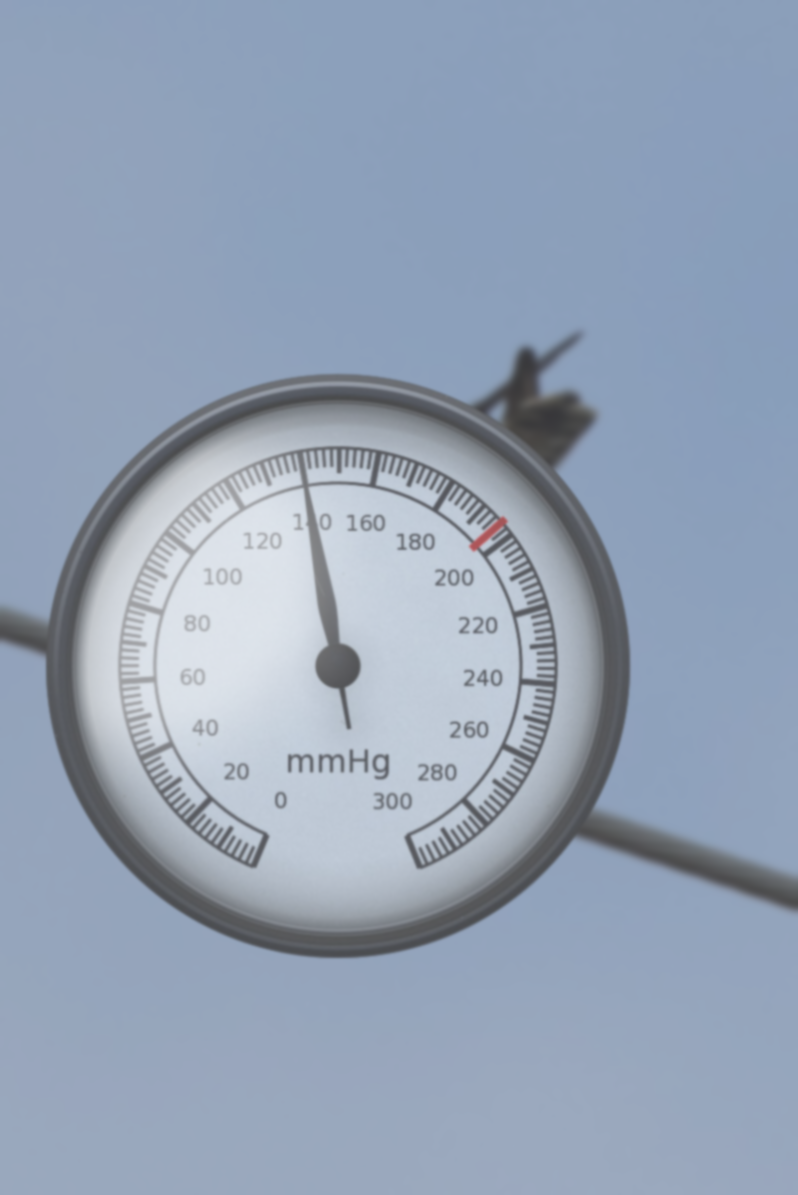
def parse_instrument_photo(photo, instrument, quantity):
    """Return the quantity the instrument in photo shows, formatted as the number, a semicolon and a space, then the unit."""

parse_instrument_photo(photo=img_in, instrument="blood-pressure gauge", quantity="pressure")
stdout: 140; mmHg
